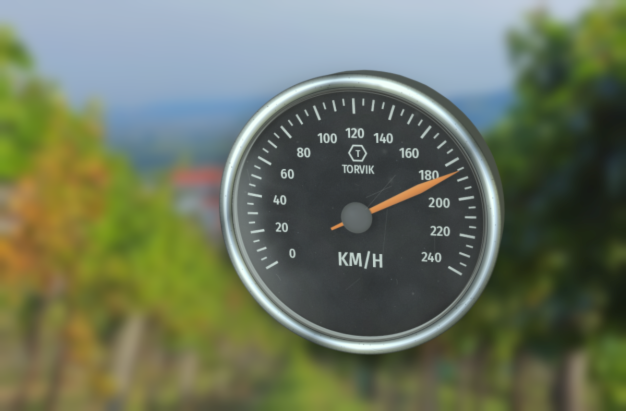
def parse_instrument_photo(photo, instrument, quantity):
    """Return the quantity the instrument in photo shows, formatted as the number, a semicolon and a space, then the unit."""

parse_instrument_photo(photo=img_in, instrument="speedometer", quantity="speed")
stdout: 185; km/h
